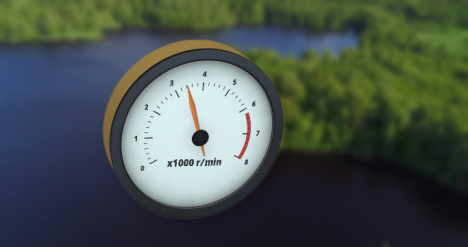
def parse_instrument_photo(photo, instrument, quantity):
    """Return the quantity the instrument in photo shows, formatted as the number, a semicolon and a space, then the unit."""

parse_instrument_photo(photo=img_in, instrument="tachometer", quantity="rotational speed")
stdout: 3400; rpm
